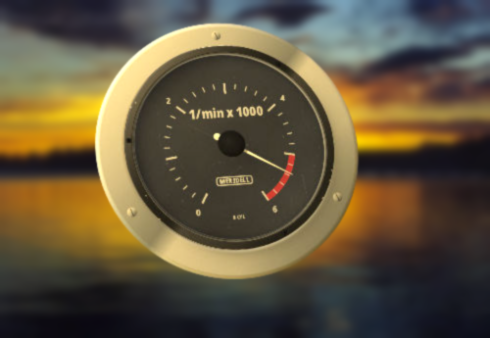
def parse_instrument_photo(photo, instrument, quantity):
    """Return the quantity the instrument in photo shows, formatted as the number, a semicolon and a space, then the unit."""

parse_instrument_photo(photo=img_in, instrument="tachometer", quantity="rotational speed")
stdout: 5400; rpm
